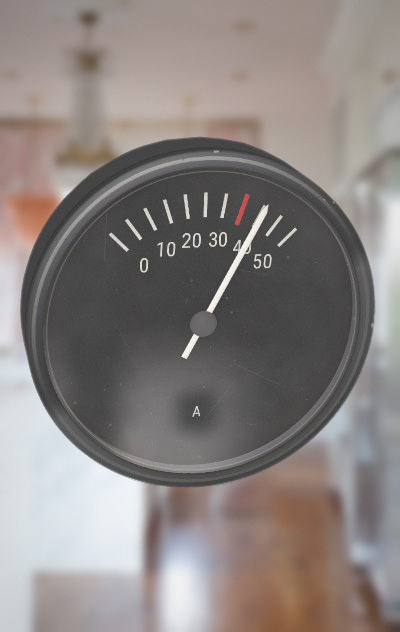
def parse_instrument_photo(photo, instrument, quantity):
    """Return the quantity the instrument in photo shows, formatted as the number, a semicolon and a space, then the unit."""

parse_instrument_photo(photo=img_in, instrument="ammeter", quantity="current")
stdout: 40; A
